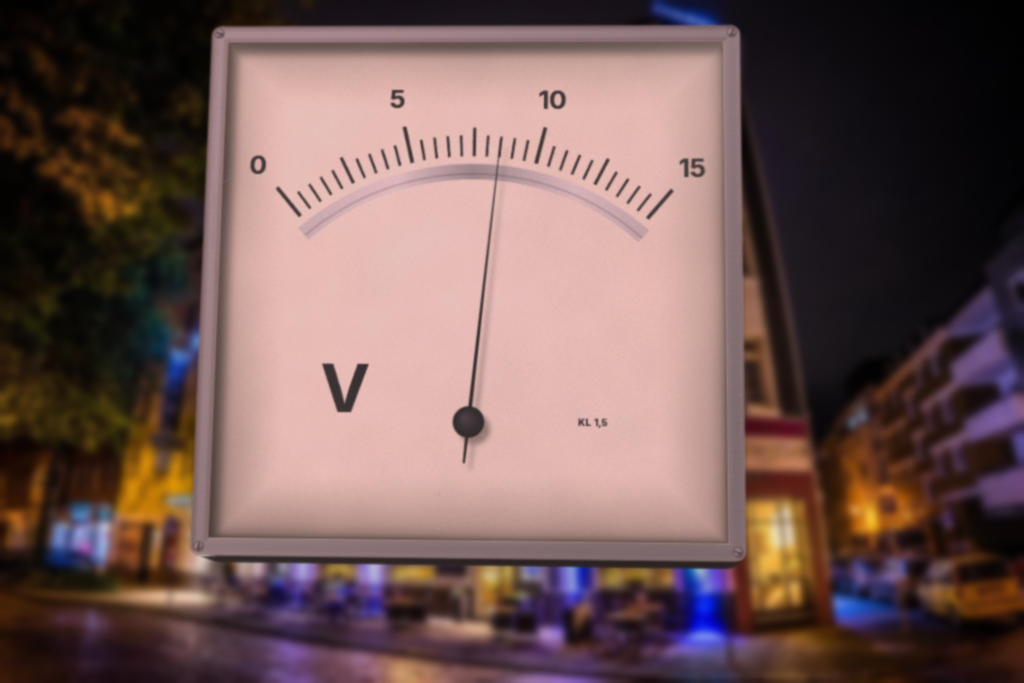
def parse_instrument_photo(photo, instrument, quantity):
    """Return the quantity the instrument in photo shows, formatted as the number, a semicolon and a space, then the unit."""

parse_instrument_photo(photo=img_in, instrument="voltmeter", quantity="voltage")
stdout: 8.5; V
